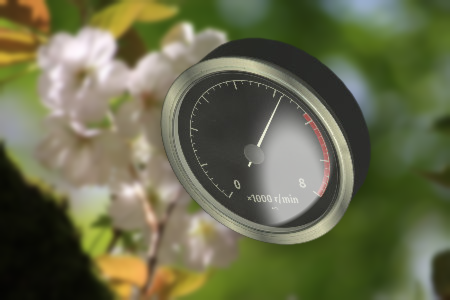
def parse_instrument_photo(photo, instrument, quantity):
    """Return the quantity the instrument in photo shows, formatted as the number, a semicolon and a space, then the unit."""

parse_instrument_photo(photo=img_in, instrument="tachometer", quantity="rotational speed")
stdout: 5200; rpm
